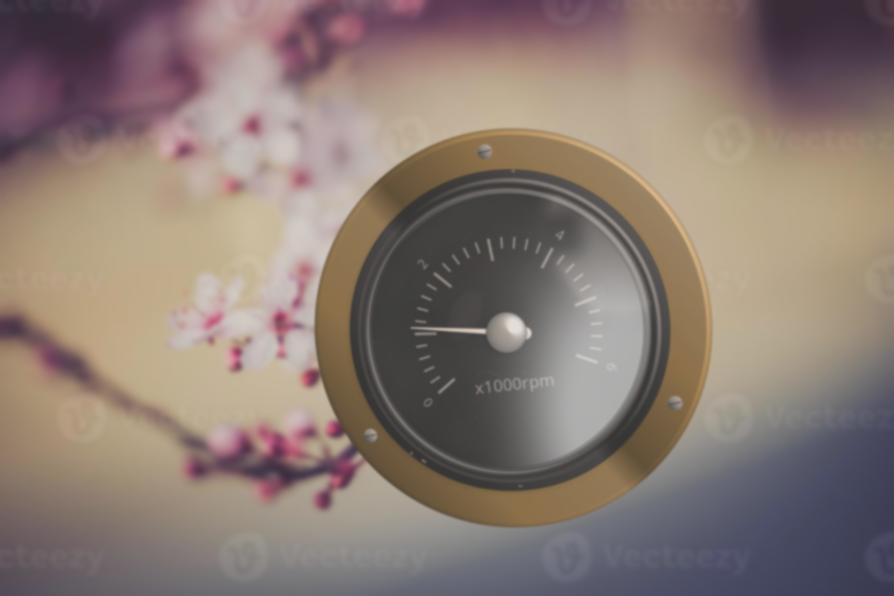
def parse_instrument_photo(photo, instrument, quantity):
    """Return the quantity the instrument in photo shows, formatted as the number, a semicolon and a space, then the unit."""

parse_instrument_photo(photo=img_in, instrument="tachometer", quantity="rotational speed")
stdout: 1100; rpm
